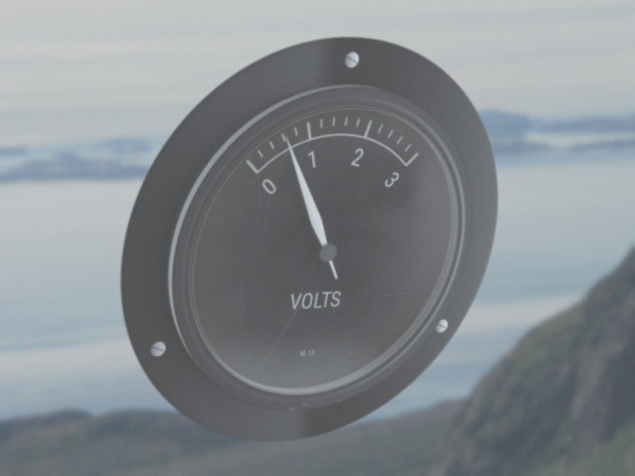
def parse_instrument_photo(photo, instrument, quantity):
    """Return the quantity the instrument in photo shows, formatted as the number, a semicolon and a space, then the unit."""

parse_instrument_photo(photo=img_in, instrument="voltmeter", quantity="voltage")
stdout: 0.6; V
